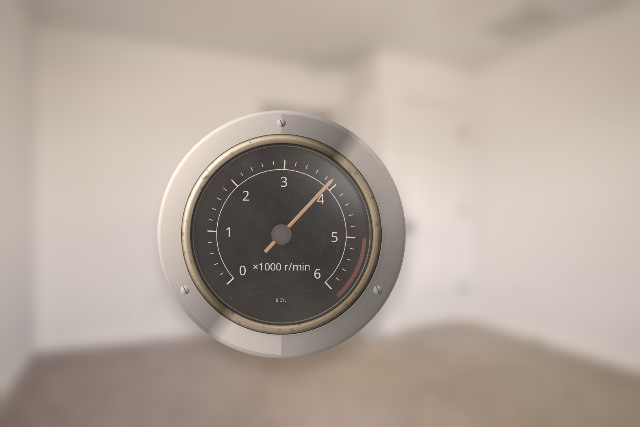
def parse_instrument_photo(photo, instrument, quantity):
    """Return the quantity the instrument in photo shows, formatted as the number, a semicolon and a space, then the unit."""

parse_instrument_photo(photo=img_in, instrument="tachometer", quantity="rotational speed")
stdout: 3900; rpm
